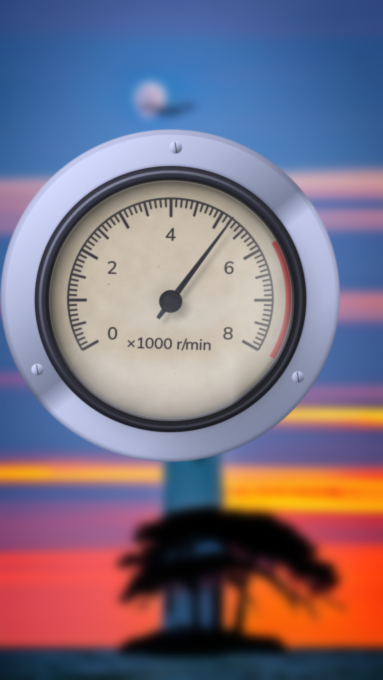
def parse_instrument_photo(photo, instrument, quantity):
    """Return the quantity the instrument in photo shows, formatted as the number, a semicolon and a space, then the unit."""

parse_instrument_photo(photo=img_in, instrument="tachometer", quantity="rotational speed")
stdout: 5200; rpm
